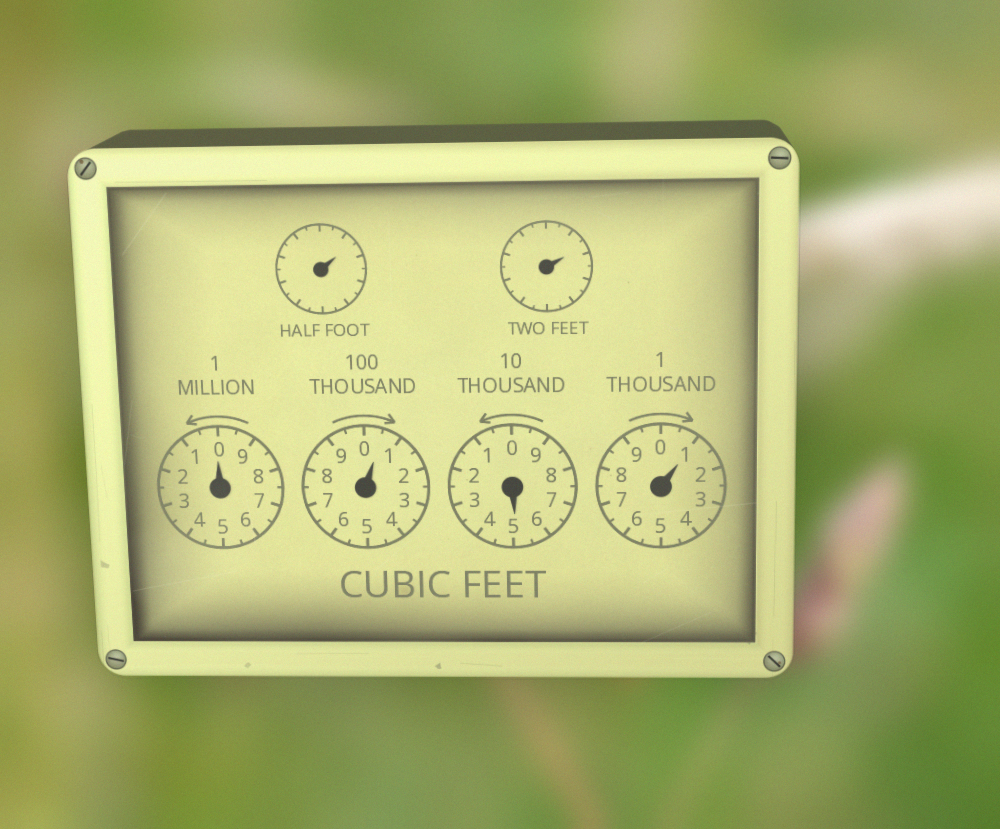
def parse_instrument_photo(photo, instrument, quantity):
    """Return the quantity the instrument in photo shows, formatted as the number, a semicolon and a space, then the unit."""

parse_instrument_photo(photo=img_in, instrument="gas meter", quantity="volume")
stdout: 5100; ft³
